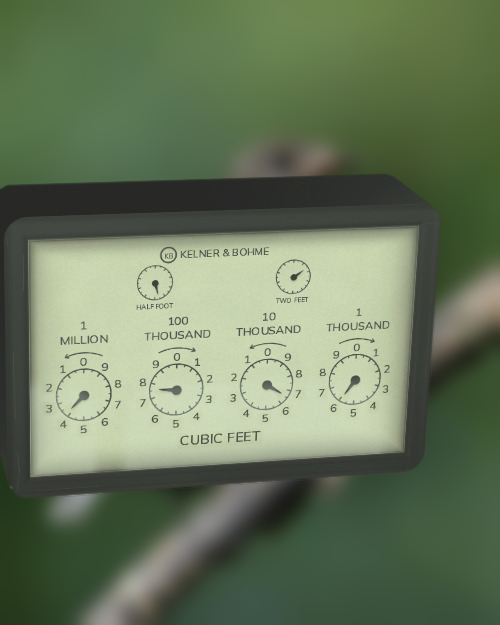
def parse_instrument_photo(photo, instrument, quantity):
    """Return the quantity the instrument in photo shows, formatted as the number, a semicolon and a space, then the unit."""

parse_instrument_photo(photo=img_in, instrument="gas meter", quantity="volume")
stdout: 376600; ft³
